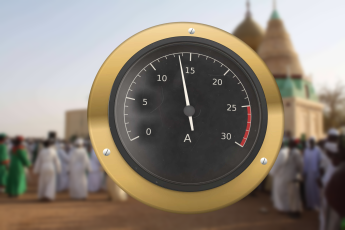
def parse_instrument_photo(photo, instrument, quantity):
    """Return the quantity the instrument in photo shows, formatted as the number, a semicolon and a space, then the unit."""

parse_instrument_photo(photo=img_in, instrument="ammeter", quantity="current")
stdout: 13.5; A
